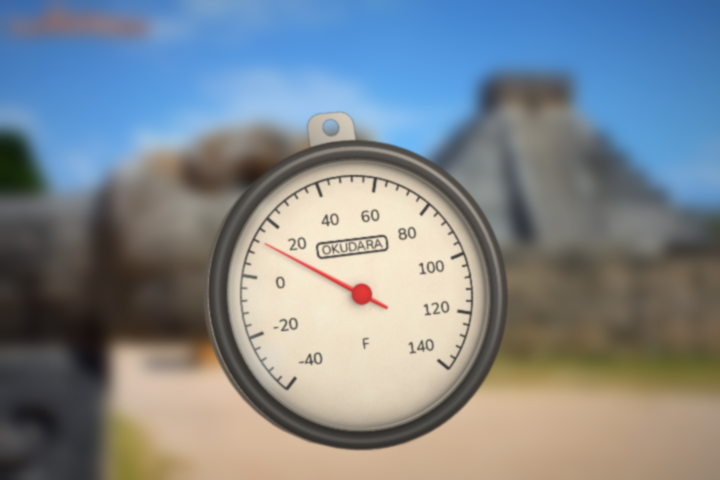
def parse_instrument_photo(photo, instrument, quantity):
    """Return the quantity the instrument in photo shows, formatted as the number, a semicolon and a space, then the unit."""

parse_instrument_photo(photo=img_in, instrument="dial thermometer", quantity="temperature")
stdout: 12; °F
